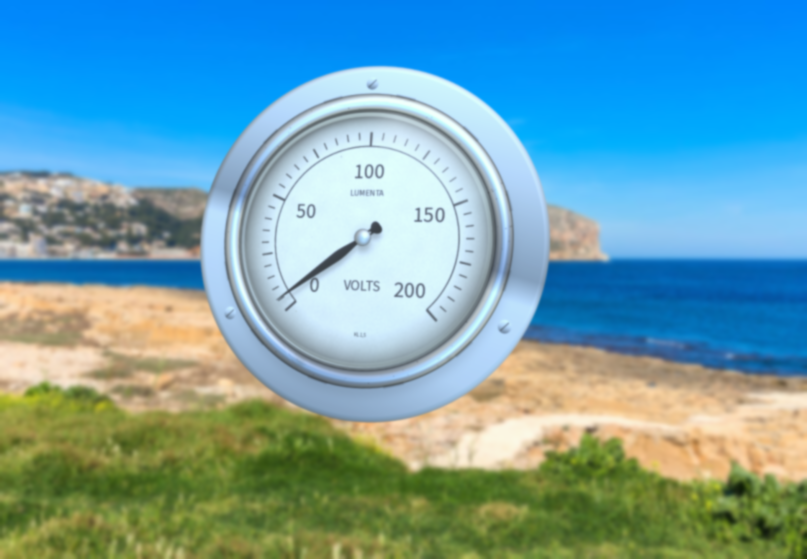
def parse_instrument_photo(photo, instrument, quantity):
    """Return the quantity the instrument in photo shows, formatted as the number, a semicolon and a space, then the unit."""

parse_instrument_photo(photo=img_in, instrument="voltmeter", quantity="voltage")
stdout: 5; V
